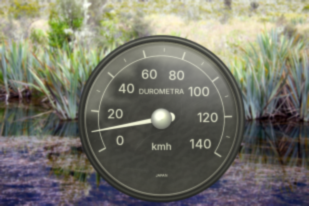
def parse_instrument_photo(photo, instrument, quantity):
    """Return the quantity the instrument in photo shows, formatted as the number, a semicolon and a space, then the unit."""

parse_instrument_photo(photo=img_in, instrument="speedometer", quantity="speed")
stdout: 10; km/h
